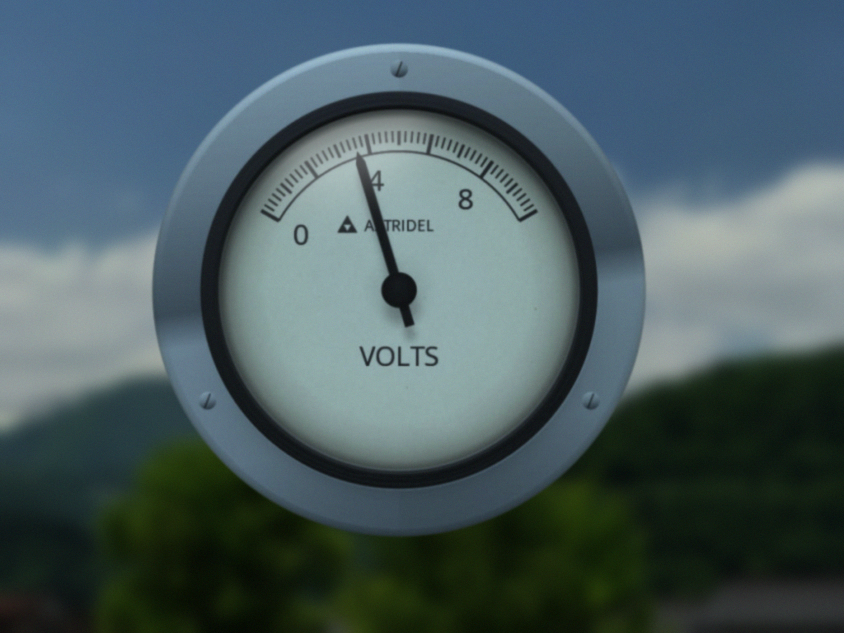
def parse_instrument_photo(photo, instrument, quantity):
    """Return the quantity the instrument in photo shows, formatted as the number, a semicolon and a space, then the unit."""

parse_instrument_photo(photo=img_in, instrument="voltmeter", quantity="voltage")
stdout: 3.6; V
